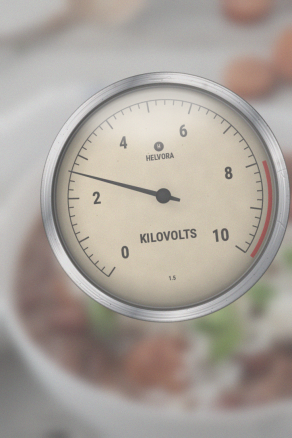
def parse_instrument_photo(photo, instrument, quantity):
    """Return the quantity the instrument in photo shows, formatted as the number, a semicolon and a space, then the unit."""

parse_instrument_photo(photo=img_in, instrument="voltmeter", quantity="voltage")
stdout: 2.6; kV
